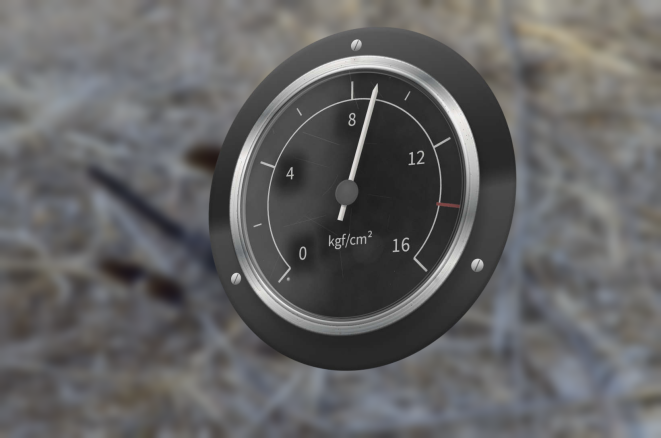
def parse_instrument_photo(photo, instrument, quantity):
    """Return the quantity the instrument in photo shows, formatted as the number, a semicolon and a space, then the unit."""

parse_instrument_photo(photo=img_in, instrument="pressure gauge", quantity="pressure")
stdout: 9; kg/cm²
